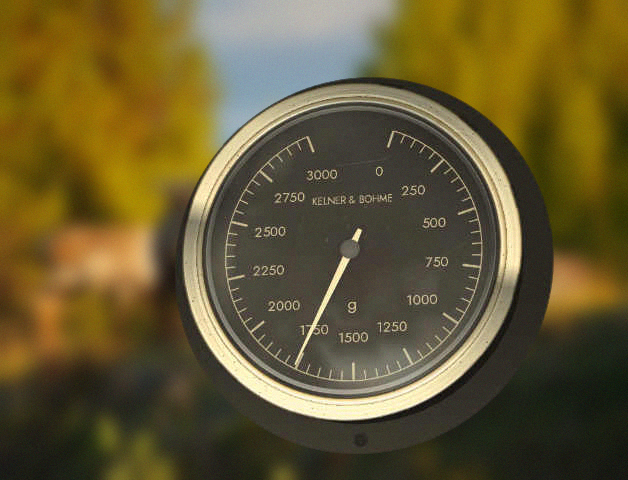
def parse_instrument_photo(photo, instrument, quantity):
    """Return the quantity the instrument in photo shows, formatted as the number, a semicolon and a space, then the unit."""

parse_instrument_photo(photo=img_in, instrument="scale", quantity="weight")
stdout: 1750; g
